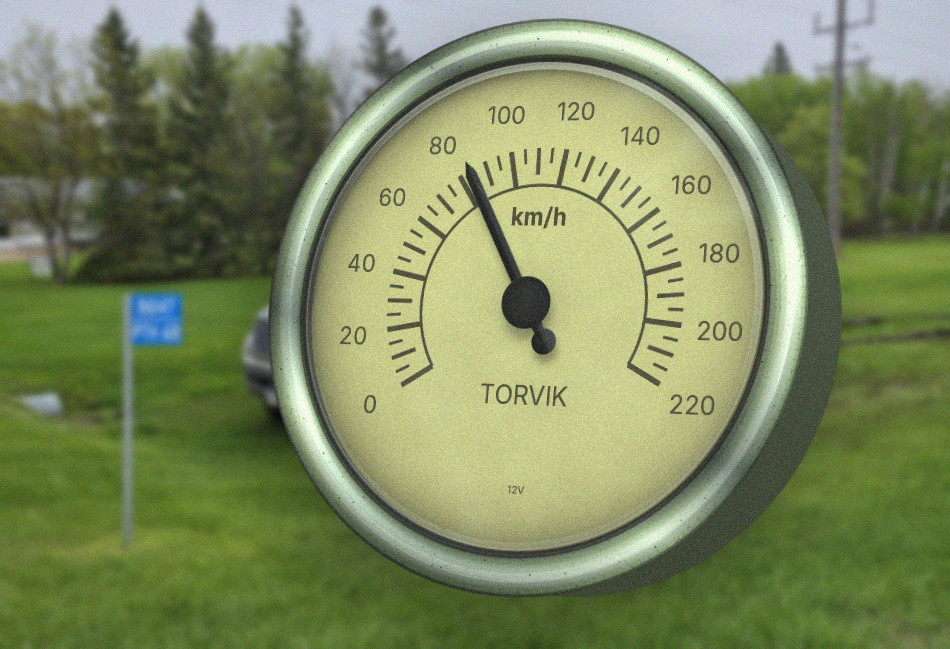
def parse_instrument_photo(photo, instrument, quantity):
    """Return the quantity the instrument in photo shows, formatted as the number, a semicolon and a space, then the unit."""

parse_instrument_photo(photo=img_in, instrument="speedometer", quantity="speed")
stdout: 85; km/h
